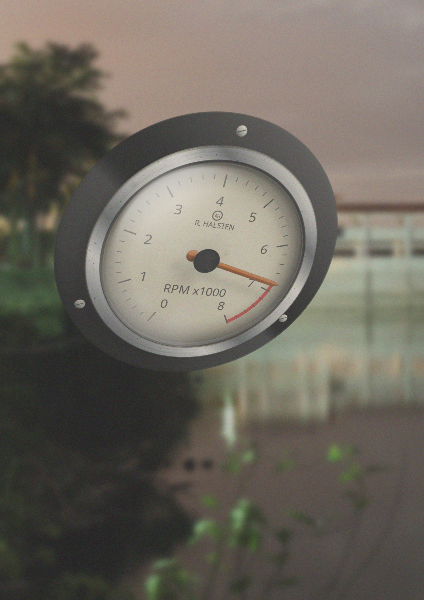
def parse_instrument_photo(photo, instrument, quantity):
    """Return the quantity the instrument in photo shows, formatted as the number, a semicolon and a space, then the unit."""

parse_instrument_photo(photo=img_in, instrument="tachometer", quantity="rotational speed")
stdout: 6800; rpm
